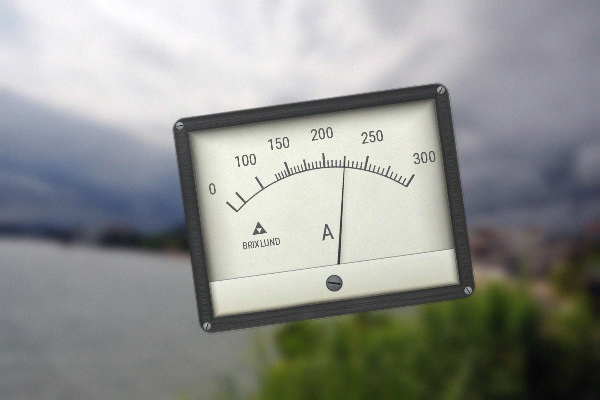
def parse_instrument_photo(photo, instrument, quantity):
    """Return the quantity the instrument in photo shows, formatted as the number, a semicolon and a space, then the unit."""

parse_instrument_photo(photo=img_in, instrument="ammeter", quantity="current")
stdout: 225; A
